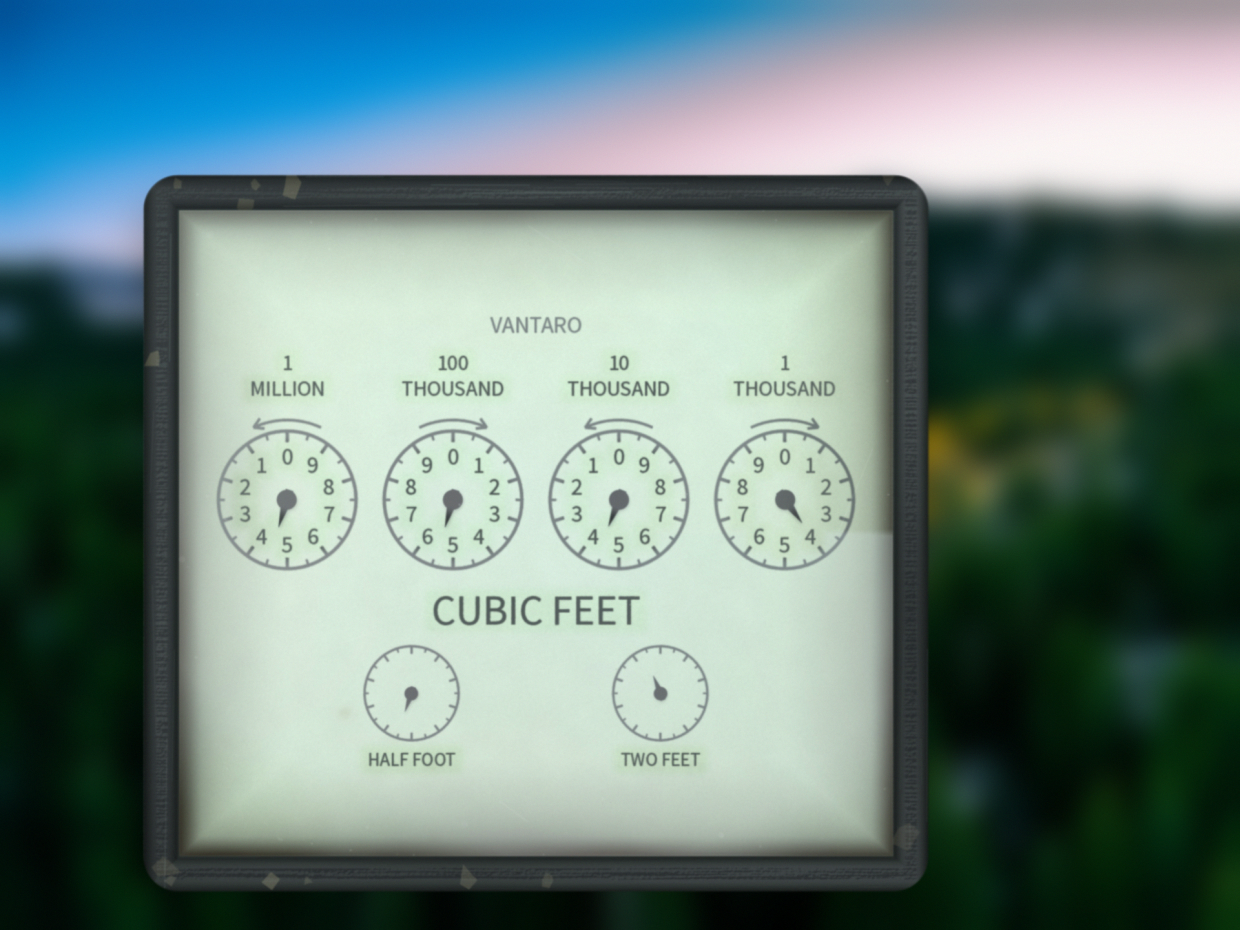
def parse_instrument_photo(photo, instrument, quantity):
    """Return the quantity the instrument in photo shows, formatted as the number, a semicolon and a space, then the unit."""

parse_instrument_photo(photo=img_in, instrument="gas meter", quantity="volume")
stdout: 454400; ft³
